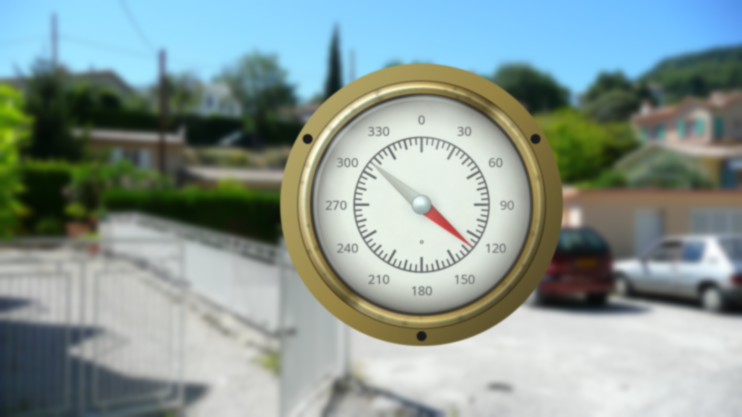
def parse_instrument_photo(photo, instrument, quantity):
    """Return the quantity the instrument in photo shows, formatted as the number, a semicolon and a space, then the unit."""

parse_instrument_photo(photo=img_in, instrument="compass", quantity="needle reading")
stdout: 130; °
